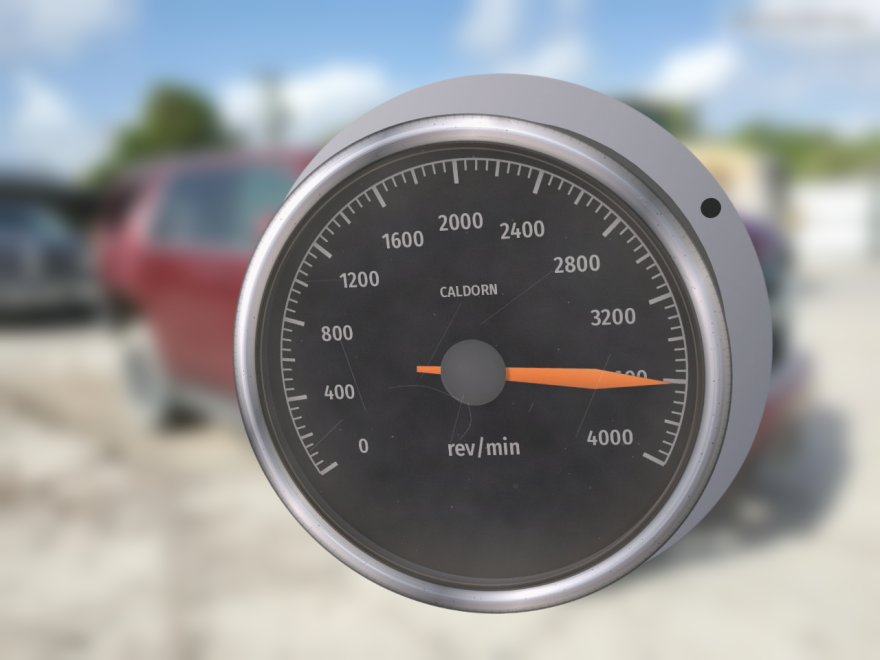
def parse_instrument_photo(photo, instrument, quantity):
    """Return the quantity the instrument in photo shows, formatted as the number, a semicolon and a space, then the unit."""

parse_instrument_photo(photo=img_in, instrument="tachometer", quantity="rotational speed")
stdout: 3600; rpm
